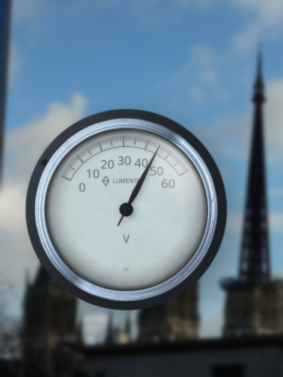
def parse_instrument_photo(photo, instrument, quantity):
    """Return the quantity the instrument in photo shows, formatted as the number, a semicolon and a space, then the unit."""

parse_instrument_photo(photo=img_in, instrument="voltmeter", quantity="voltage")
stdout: 45; V
